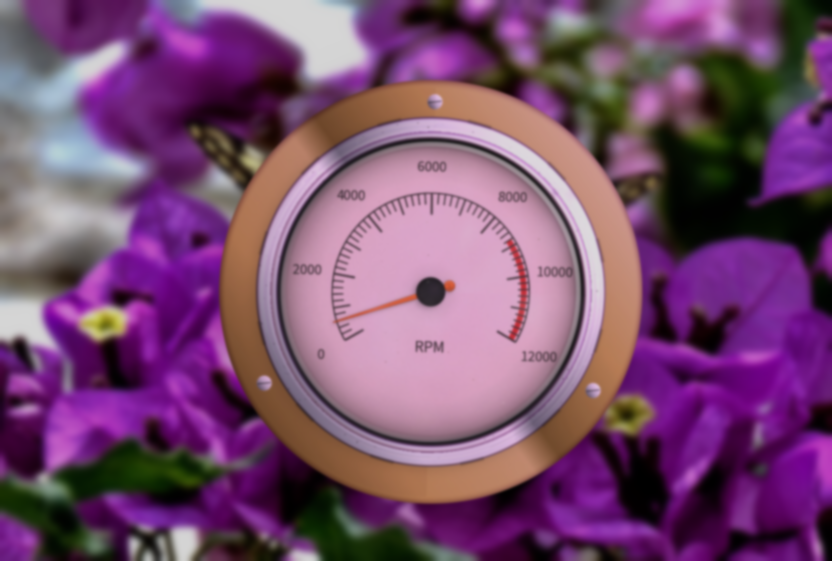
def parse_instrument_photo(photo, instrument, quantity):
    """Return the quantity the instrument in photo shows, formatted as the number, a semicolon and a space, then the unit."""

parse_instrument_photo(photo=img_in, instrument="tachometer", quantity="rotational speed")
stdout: 600; rpm
